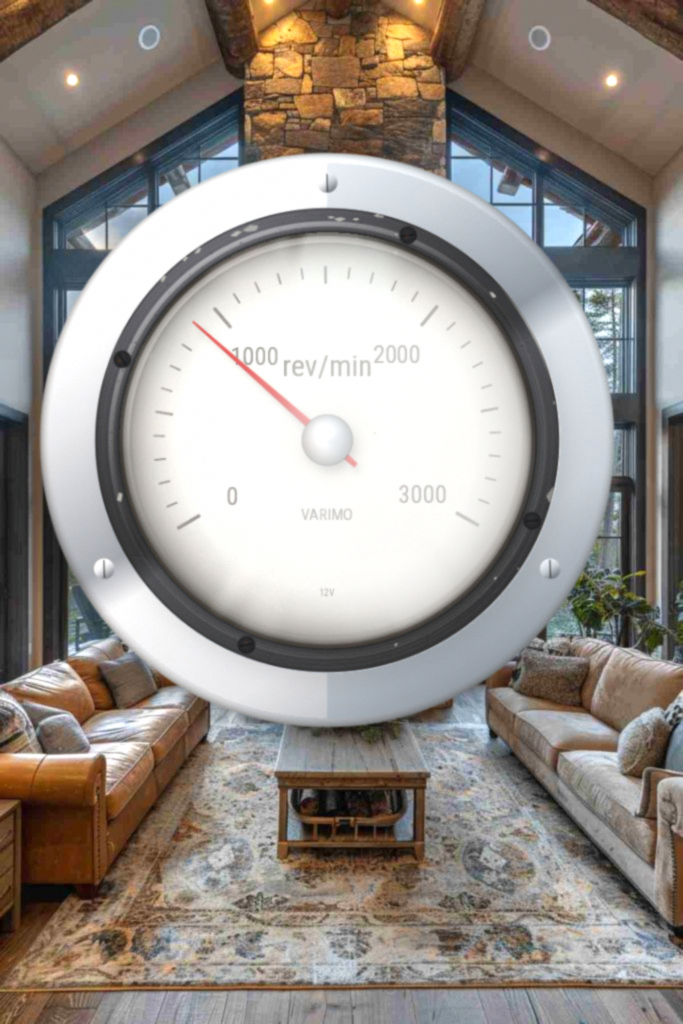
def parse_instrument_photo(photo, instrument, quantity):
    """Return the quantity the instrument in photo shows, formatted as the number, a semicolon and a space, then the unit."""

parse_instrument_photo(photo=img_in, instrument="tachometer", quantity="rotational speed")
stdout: 900; rpm
